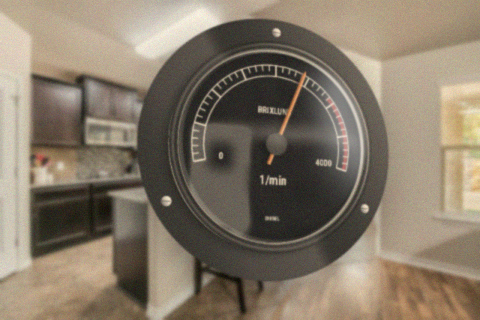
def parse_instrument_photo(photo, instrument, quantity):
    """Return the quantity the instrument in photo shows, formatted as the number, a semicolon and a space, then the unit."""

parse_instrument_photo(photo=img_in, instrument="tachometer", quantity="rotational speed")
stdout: 2400; rpm
